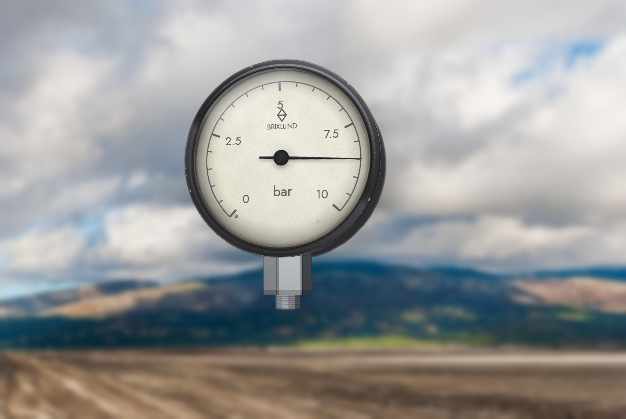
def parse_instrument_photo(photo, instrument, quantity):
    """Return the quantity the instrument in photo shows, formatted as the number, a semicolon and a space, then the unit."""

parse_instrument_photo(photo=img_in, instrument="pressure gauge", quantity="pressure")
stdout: 8.5; bar
